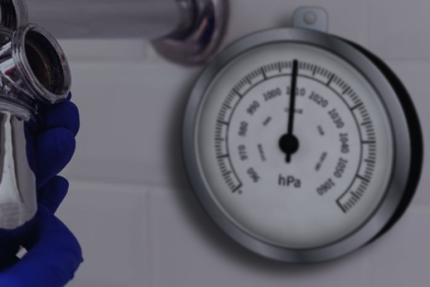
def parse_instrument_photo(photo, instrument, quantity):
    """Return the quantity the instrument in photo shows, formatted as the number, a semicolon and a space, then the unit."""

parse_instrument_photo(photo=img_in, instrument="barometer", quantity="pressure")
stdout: 1010; hPa
